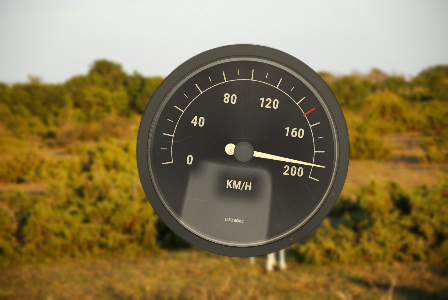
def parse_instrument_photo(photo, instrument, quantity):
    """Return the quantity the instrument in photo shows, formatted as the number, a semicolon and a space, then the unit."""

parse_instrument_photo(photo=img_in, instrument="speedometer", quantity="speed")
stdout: 190; km/h
